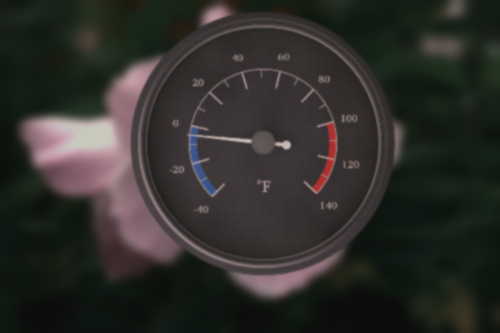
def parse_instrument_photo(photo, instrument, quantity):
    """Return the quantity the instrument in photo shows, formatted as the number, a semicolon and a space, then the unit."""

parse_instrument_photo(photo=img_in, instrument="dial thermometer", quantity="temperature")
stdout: -5; °F
